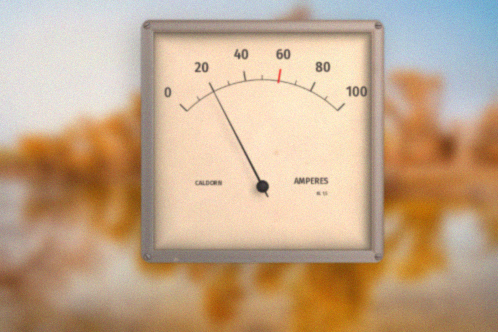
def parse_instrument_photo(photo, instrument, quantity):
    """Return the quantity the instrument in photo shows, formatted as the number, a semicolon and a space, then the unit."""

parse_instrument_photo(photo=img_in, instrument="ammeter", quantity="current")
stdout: 20; A
